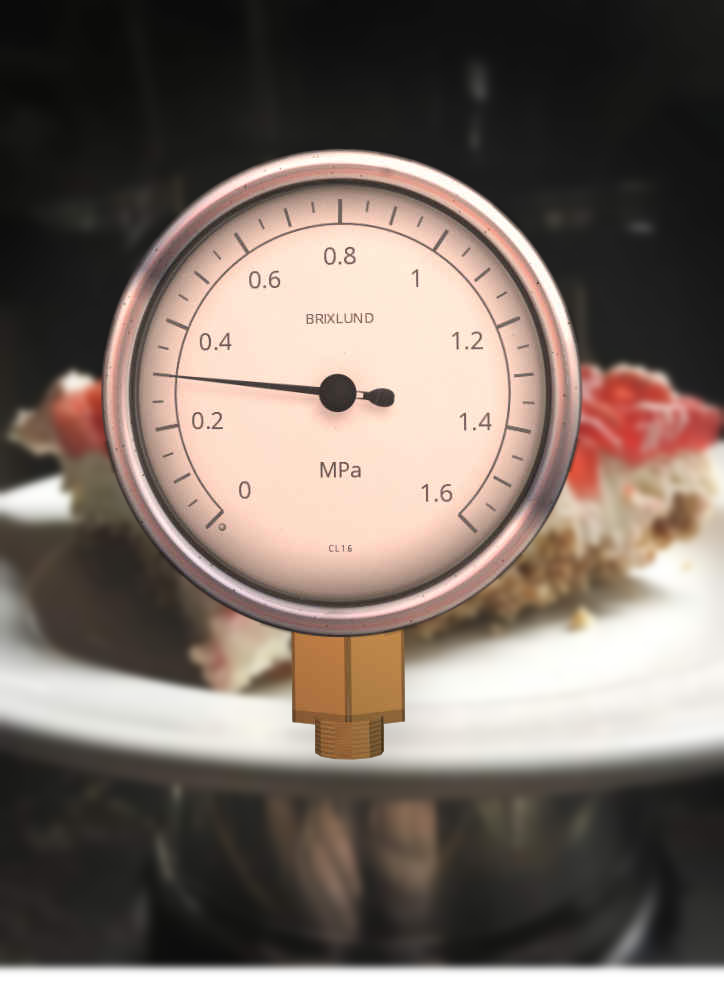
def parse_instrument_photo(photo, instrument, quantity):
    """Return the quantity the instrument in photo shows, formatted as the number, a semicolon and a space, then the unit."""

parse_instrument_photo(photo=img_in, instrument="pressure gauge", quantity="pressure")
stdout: 0.3; MPa
